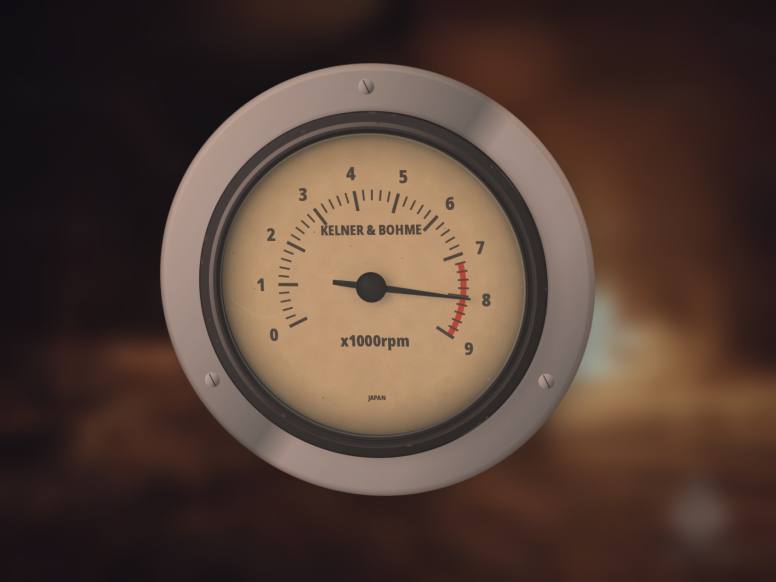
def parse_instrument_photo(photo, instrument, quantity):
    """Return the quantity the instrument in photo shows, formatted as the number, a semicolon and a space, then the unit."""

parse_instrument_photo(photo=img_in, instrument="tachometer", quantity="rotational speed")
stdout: 8000; rpm
